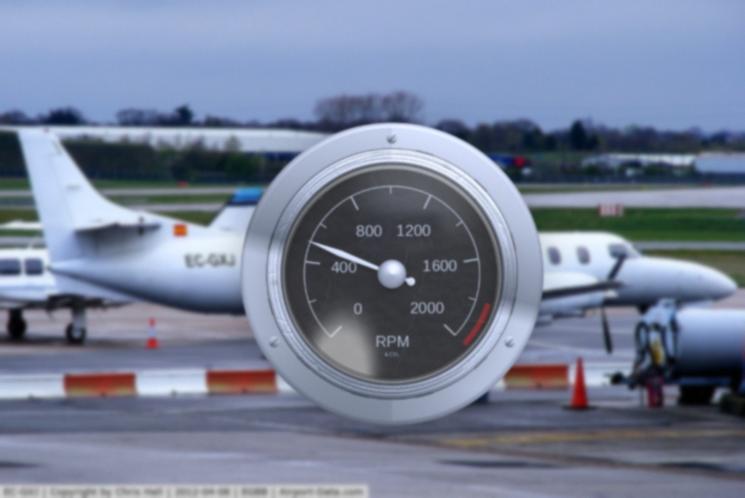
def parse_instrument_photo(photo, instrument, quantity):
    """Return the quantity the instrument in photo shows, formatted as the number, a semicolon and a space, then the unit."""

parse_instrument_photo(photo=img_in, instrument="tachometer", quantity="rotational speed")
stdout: 500; rpm
